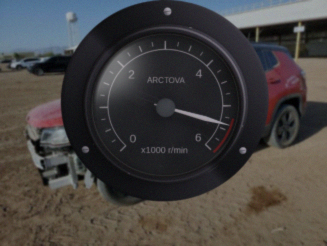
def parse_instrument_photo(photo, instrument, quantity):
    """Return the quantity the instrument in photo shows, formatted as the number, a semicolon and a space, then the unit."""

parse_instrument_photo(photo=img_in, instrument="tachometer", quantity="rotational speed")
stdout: 5375; rpm
